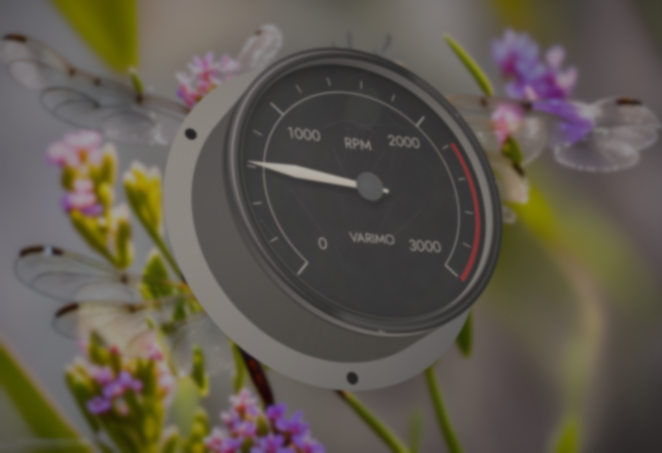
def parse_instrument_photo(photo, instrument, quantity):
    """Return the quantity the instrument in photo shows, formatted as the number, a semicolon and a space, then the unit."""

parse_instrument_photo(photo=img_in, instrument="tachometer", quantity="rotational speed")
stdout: 600; rpm
